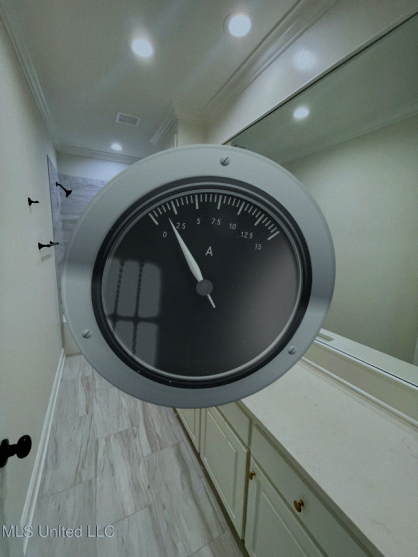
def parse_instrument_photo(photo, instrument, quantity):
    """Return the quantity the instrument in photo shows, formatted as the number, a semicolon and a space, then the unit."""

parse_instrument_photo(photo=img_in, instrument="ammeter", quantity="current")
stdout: 1.5; A
